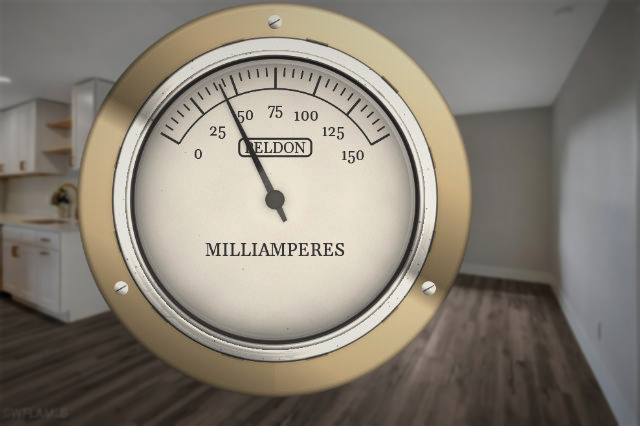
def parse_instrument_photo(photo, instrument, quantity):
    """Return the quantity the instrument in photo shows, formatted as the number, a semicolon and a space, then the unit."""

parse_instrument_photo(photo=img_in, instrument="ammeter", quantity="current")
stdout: 42.5; mA
